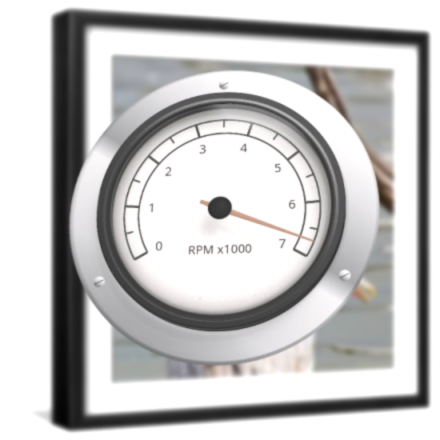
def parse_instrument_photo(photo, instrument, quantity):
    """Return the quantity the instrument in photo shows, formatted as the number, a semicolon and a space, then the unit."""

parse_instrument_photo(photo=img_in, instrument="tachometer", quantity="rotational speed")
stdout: 6750; rpm
